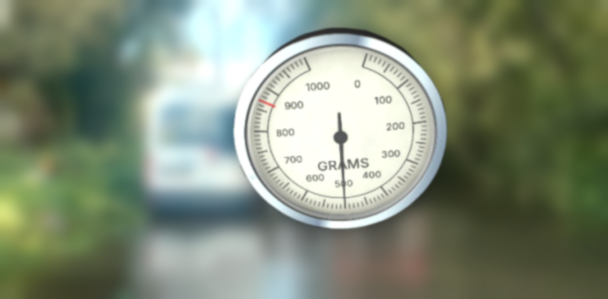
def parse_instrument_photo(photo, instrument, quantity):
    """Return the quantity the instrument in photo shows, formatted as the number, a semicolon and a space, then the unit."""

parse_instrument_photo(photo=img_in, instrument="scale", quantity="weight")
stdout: 500; g
